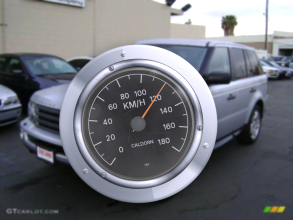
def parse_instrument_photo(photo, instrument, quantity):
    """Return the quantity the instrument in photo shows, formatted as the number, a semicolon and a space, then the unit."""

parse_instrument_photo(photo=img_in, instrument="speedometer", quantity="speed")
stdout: 120; km/h
